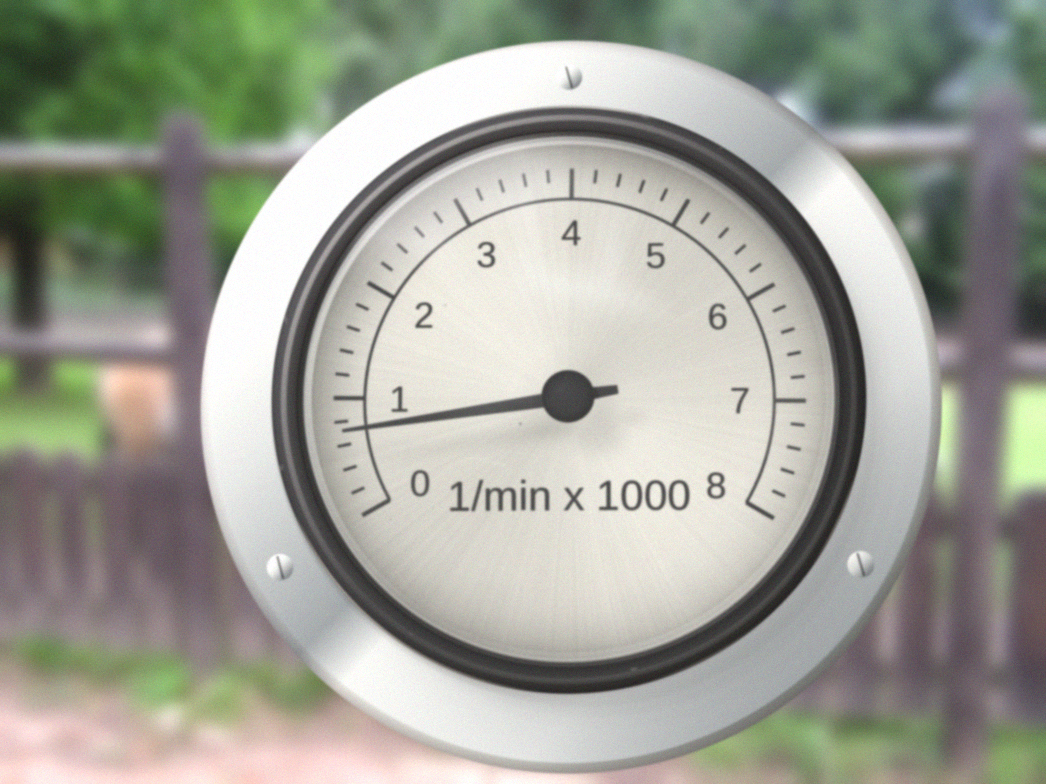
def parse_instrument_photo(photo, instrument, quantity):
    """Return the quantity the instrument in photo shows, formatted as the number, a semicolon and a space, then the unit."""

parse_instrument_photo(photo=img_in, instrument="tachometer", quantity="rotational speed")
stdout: 700; rpm
